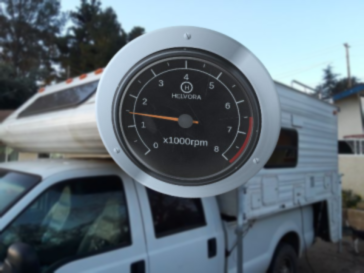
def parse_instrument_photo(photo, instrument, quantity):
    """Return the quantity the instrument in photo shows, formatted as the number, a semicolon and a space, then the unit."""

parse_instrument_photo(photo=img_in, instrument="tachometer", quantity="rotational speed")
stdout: 1500; rpm
